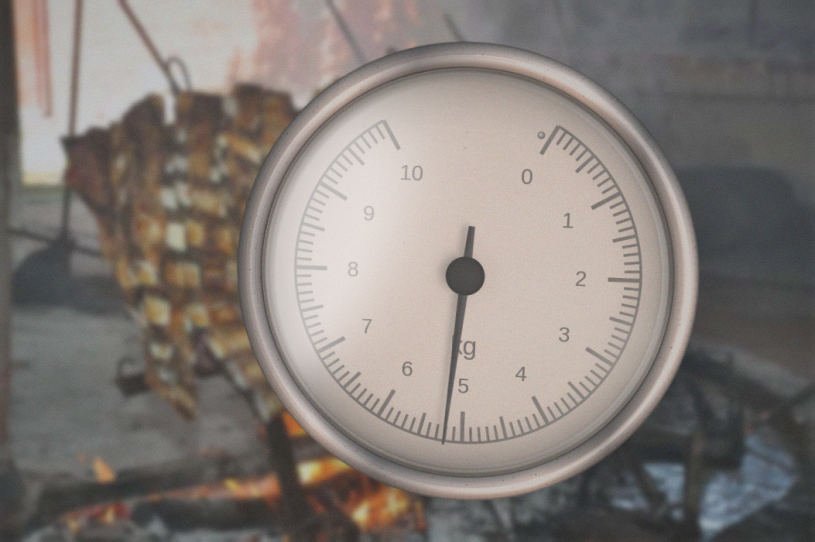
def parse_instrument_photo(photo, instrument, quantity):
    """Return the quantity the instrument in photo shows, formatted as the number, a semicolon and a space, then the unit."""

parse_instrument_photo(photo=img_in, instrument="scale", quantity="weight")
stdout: 5.2; kg
